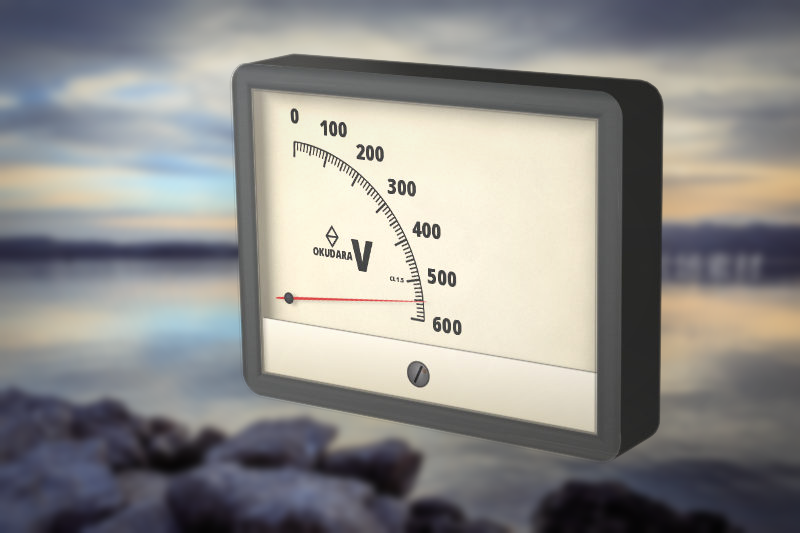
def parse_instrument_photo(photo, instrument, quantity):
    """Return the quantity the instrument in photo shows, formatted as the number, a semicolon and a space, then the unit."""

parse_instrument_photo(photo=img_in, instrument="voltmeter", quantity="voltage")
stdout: 550; V
